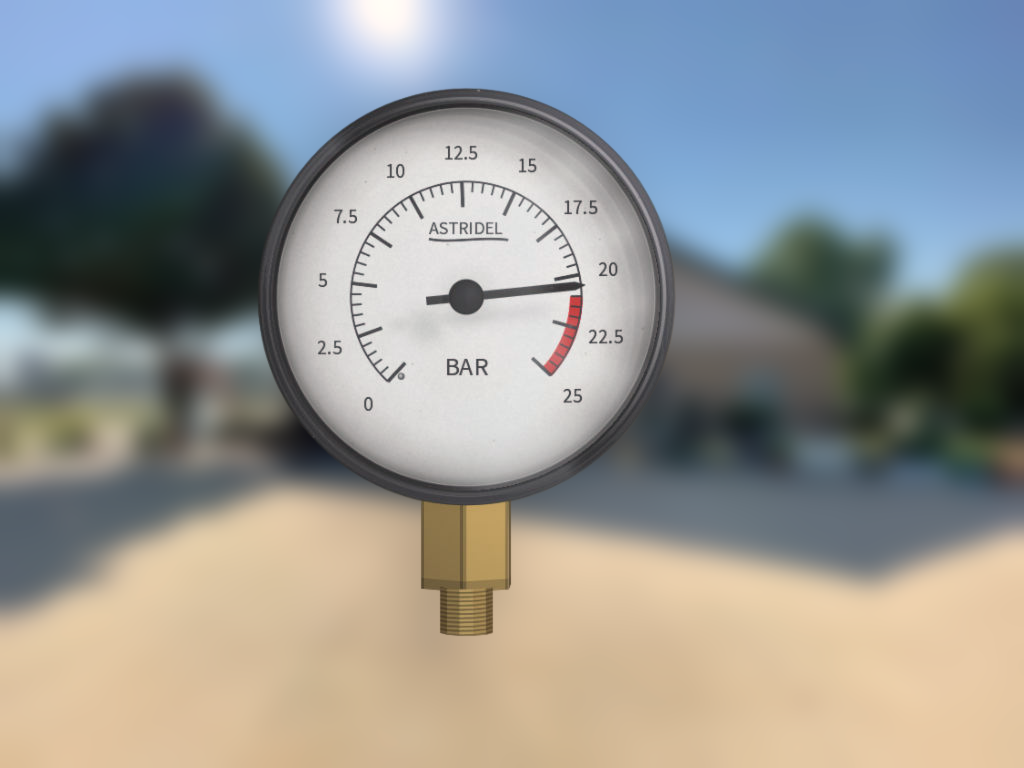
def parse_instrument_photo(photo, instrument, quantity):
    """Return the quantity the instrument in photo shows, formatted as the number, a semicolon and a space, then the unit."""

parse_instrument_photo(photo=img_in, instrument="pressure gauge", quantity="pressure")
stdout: 20.5; bar
